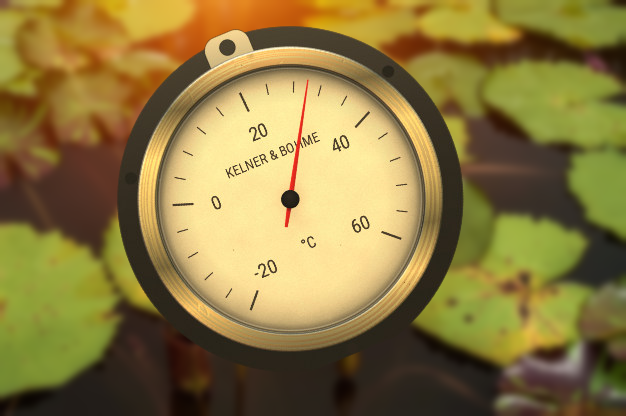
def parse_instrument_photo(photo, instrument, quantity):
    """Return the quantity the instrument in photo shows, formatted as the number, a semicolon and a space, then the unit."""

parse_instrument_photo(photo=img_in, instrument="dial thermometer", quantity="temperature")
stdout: 30; °C
